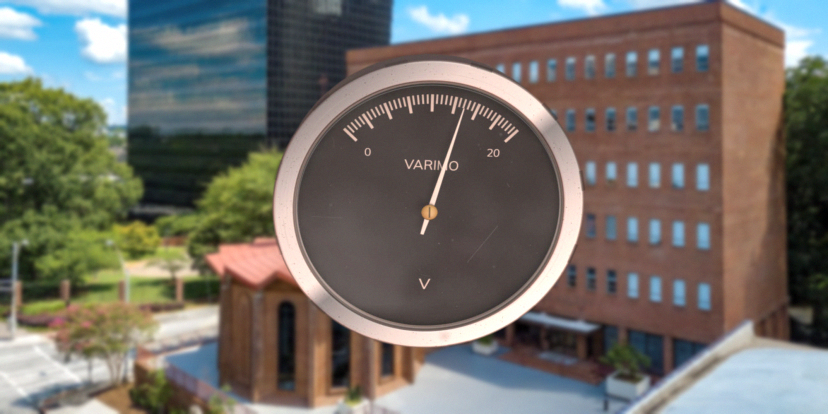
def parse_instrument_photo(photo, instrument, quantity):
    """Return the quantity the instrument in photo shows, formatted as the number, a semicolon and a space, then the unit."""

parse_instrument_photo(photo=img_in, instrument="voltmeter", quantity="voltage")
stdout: 13.5; V
